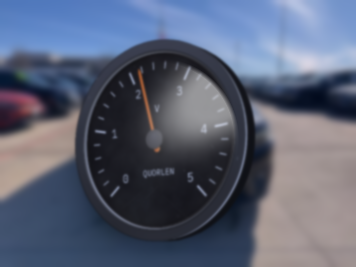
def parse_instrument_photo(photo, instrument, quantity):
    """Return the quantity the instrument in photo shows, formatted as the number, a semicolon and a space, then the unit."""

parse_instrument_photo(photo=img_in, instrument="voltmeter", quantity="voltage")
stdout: 2.2; V
